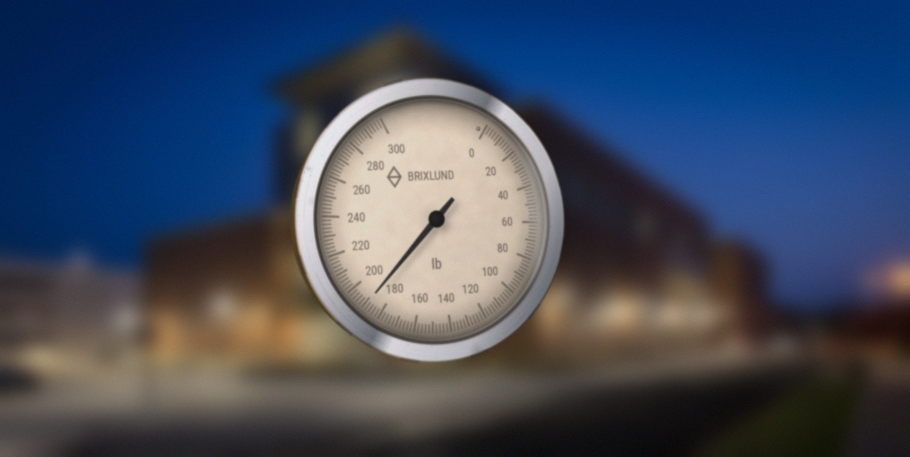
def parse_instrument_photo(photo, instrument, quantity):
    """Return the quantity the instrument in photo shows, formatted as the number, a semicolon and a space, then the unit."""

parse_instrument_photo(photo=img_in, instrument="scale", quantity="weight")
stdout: 190; lb
